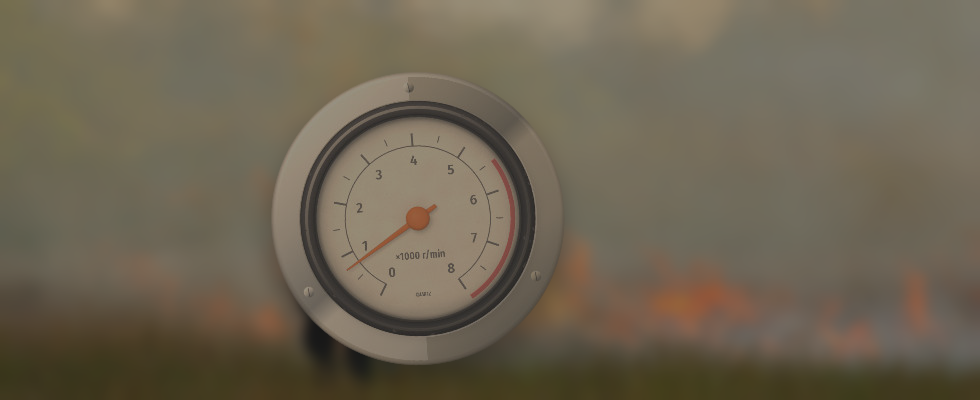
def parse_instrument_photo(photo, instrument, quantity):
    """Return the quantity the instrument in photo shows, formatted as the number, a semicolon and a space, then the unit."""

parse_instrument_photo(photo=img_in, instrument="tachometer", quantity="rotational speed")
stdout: 750; rpm
